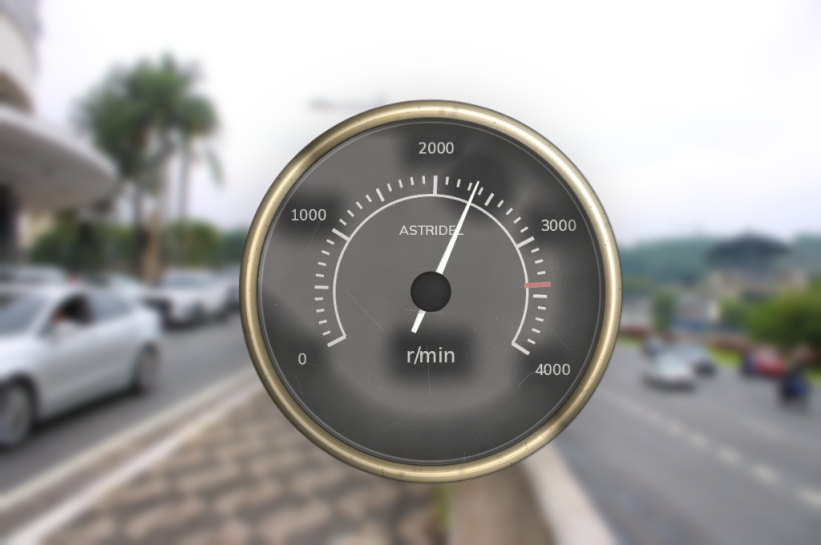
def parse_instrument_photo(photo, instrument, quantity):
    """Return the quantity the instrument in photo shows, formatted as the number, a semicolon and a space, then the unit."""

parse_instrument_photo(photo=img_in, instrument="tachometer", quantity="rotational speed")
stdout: 2350; rpm
